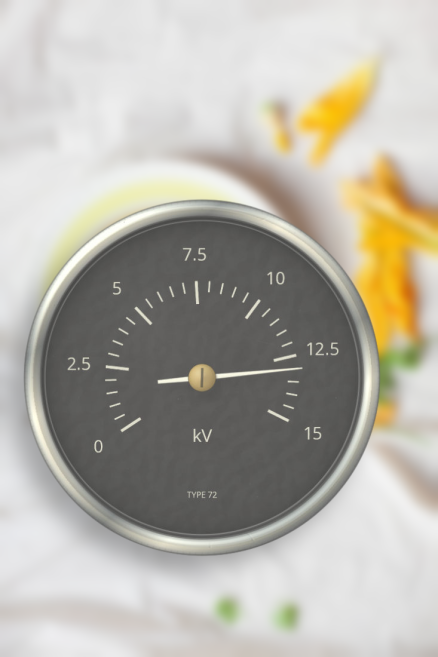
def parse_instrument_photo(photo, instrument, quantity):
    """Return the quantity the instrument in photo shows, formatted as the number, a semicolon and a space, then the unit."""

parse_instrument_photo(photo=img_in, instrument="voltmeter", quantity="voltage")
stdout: 13; kV
